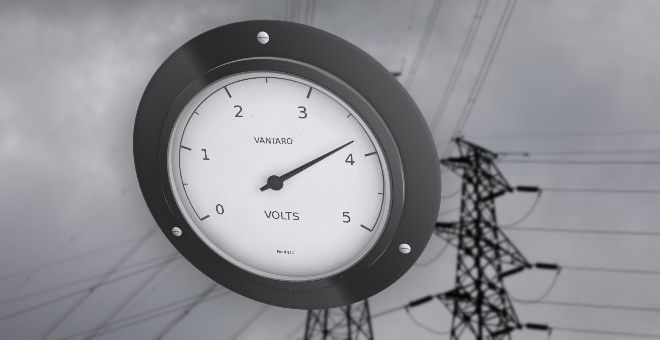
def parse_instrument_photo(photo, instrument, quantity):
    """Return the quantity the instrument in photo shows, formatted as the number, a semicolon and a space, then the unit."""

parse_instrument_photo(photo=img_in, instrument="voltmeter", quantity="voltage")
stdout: 3.75; V
